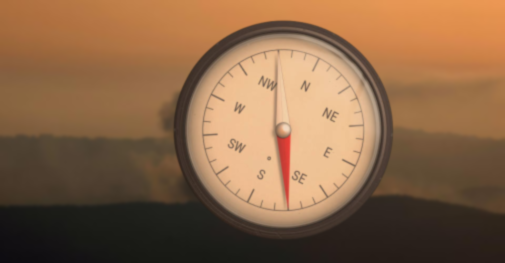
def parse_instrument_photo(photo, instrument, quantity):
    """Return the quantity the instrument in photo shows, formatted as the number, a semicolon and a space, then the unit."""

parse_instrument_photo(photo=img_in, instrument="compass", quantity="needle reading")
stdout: 150; °
